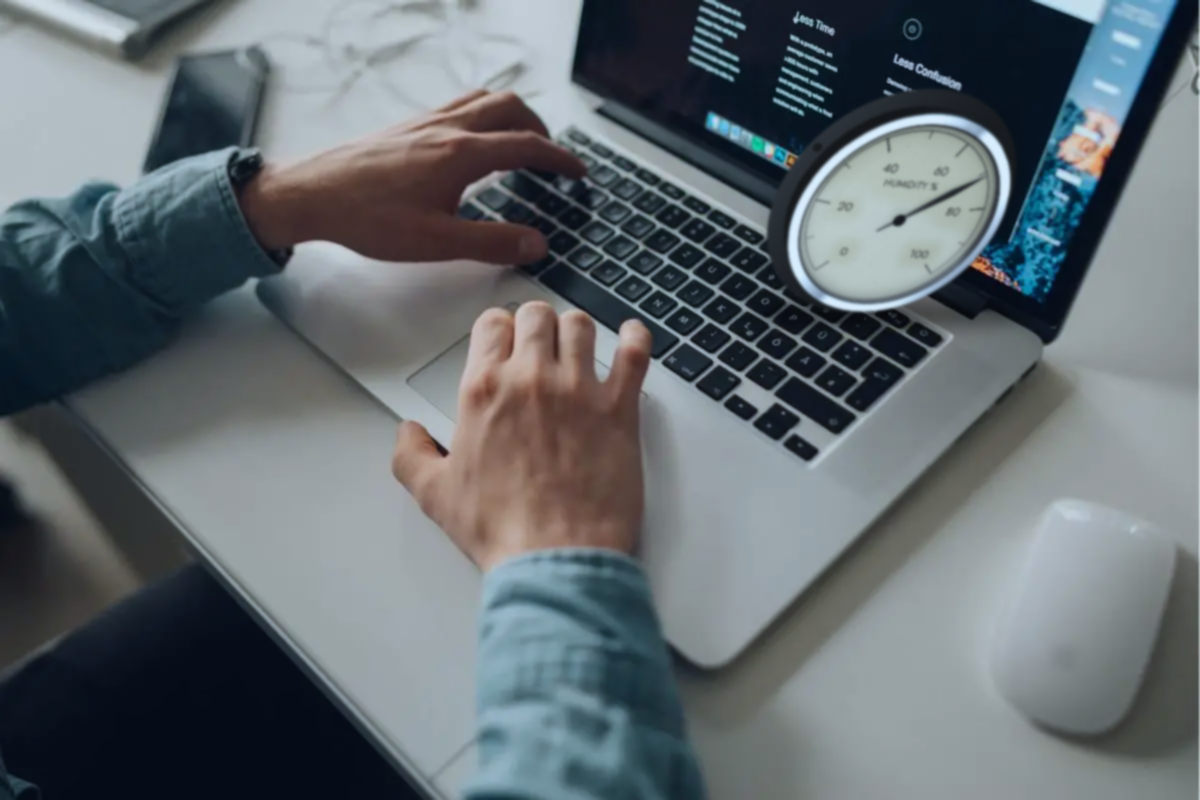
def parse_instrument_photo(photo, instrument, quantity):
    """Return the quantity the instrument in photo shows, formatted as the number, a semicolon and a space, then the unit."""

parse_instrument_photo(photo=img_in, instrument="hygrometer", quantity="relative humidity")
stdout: 70; %
